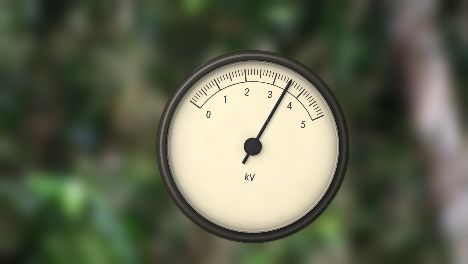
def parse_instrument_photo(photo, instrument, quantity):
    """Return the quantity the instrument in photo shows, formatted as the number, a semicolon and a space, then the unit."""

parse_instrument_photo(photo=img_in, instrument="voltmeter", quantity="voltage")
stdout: 3.5; kV
